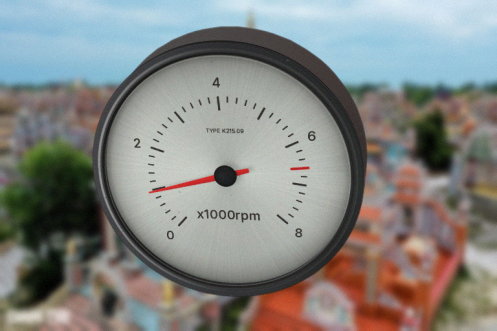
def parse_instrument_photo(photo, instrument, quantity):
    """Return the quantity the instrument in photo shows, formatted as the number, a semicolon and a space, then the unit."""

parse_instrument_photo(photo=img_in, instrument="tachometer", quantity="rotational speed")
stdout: 1000; rpm
